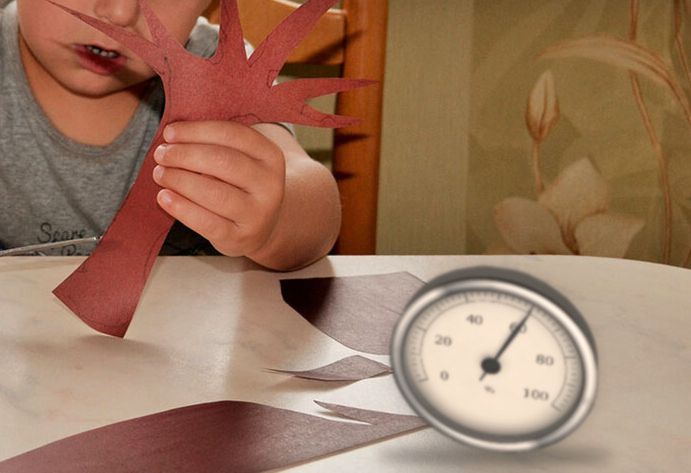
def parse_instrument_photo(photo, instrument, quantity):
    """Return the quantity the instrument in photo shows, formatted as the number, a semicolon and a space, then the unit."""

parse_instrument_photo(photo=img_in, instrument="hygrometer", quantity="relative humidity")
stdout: 60; %
